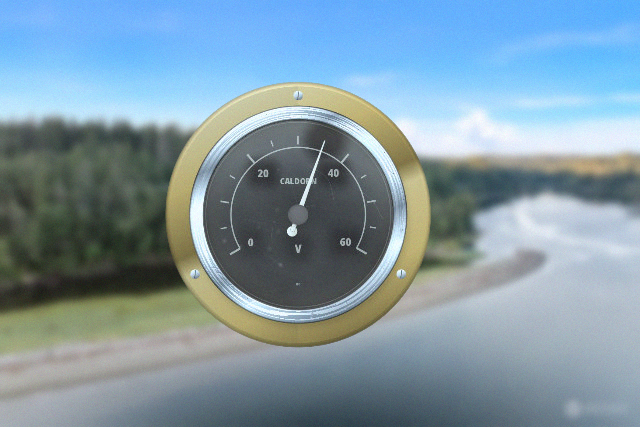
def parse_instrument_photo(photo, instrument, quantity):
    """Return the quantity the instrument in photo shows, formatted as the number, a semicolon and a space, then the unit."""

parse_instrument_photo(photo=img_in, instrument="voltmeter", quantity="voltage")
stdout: 35; V
